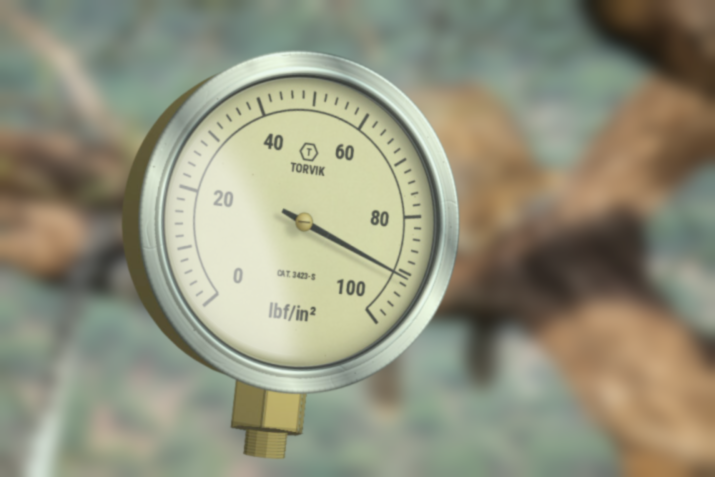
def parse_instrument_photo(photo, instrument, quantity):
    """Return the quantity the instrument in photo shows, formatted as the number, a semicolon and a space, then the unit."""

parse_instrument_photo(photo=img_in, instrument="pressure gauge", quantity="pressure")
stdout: 91; psi
